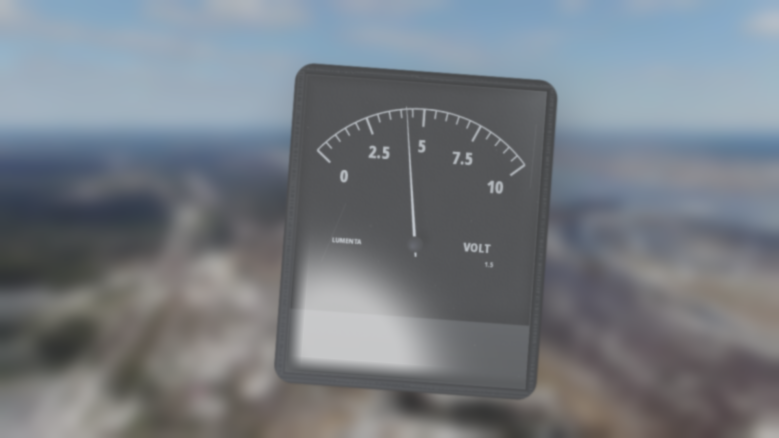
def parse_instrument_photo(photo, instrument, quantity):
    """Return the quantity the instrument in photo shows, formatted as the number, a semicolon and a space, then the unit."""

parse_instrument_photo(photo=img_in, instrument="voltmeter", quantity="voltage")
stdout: 4.25; V
